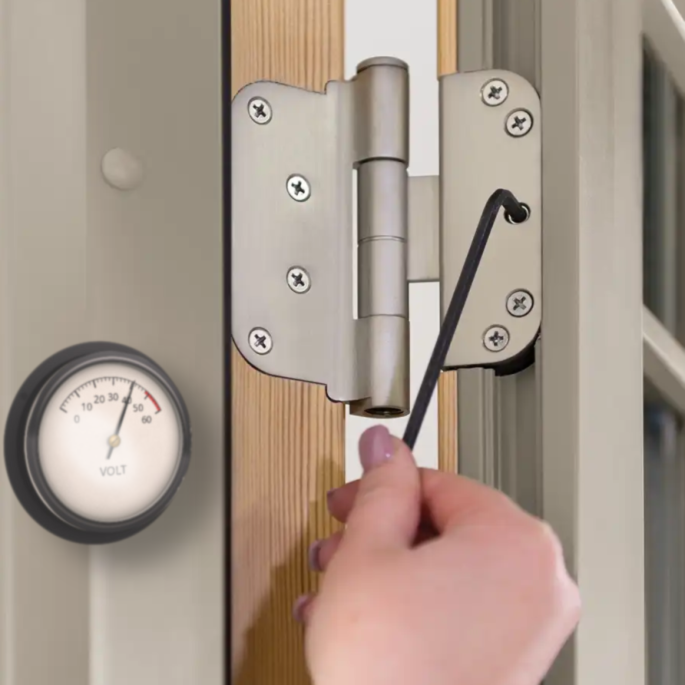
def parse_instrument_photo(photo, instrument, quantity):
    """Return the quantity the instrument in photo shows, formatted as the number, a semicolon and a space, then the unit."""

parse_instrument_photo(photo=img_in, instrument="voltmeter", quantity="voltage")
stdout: 40; V
